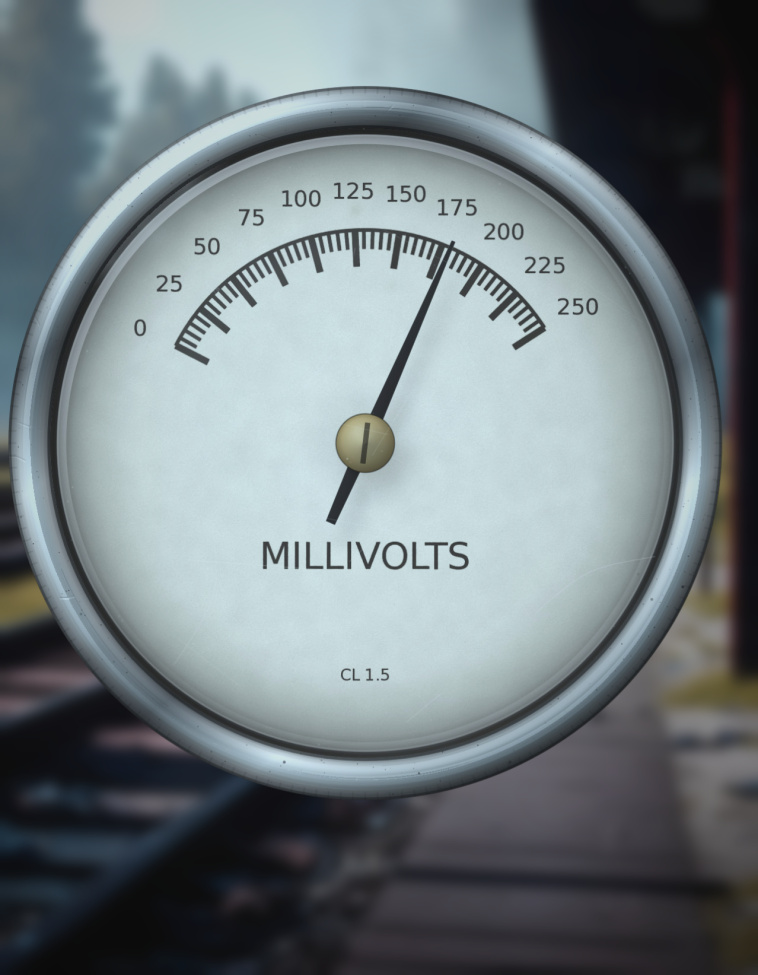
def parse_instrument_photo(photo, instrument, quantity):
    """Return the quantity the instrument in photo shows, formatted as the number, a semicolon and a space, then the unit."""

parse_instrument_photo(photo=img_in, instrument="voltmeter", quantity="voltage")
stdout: 180; mV
